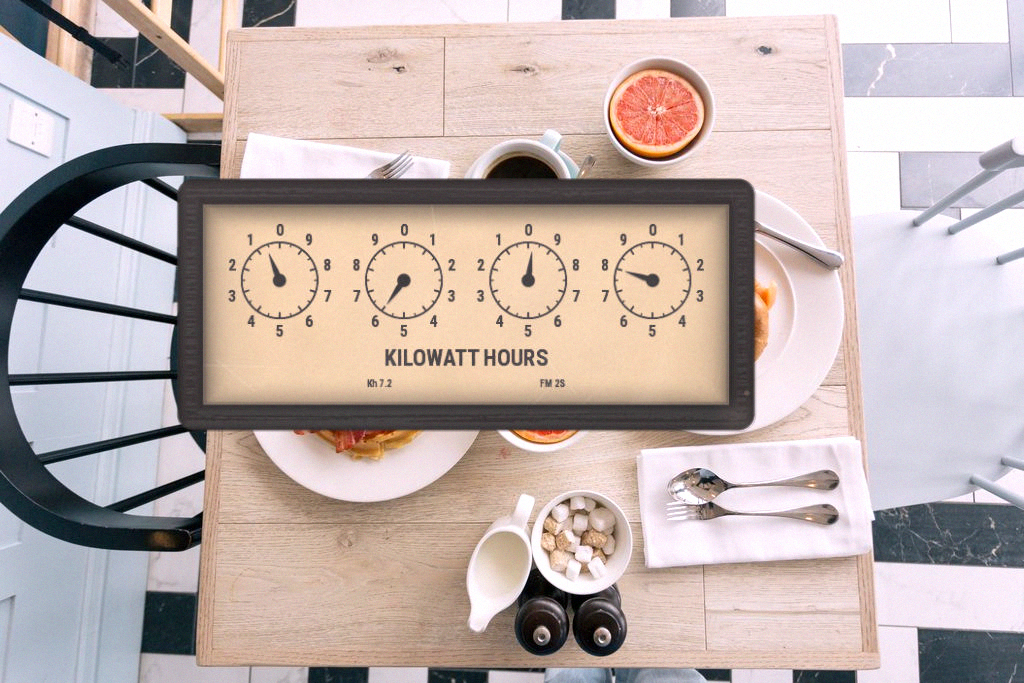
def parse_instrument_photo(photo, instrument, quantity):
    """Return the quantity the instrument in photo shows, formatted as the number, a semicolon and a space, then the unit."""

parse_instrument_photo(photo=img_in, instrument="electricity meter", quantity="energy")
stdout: 598; kWh
